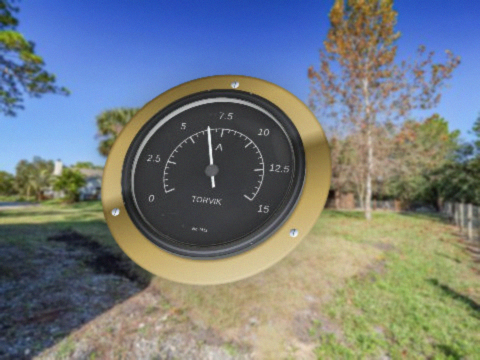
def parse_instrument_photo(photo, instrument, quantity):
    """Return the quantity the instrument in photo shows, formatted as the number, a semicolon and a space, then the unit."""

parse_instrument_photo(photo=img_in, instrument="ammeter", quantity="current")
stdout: 6.5; A
